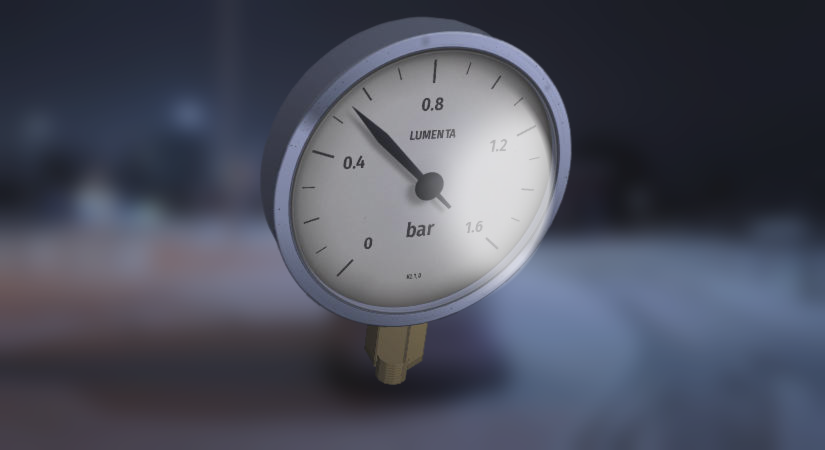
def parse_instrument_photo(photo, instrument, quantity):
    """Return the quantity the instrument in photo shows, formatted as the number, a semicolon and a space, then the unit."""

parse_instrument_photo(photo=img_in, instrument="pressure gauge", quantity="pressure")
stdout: 0.55; bar
